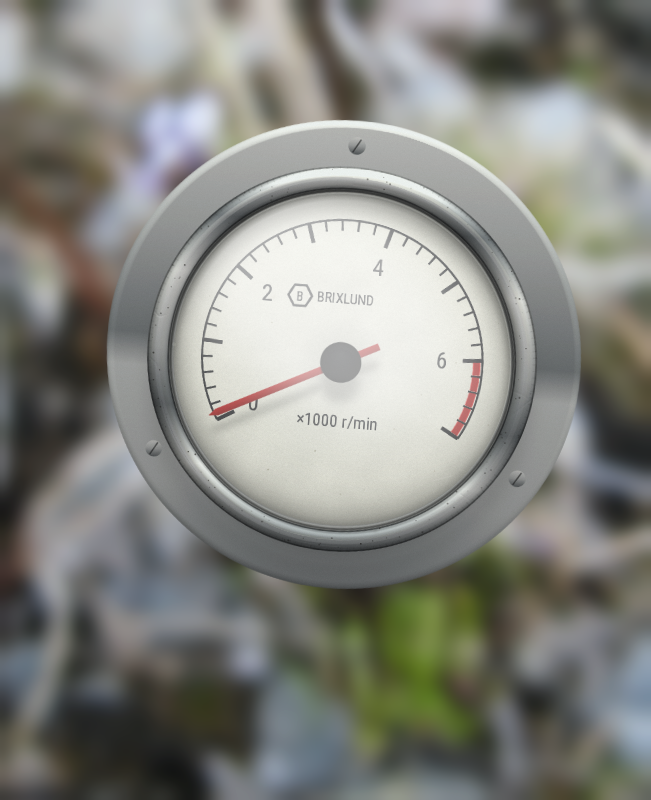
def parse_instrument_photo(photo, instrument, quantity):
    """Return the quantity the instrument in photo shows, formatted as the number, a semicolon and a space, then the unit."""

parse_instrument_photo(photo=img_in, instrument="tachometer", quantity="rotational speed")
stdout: 100; rpm
